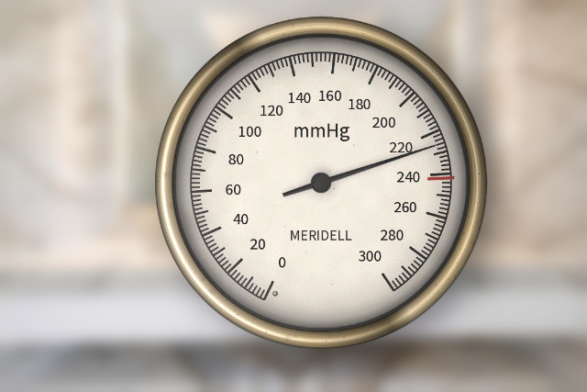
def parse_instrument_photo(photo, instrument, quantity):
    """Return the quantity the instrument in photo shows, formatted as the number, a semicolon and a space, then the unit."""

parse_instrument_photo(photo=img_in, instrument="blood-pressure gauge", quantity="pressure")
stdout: 226; mmHg
